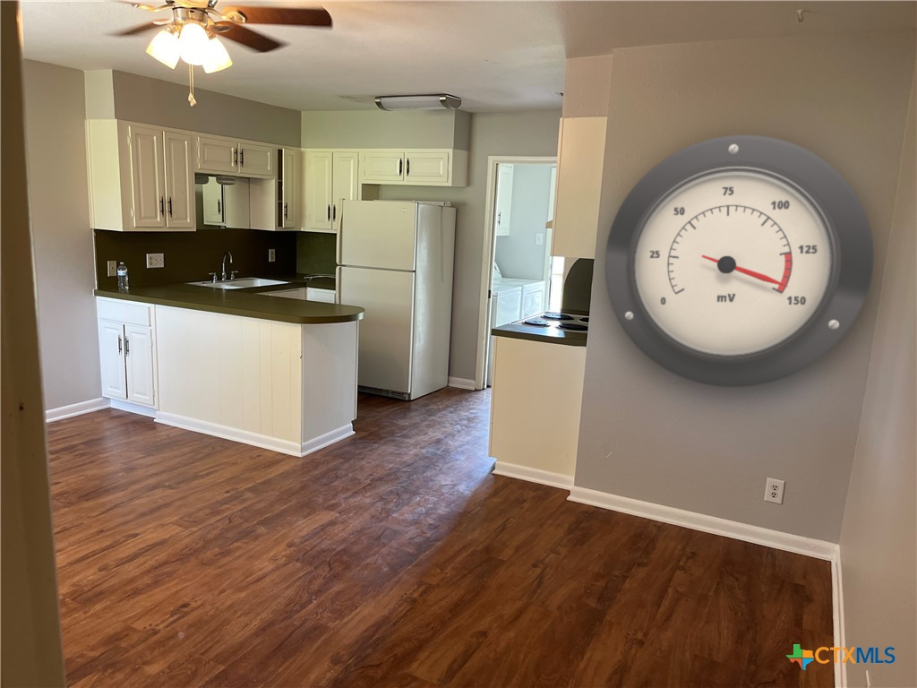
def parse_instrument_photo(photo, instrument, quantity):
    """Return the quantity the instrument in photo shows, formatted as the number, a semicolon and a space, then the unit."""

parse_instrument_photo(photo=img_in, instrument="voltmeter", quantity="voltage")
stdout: 145; mV
